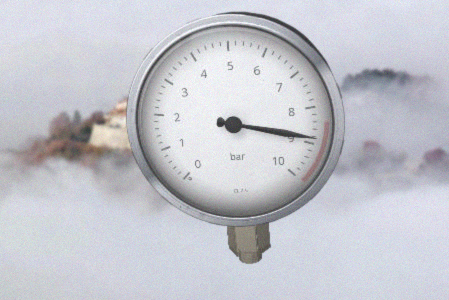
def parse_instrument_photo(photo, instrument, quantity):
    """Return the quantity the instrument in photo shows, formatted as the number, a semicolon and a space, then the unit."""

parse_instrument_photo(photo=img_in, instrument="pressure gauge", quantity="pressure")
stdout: 8.8; bar
